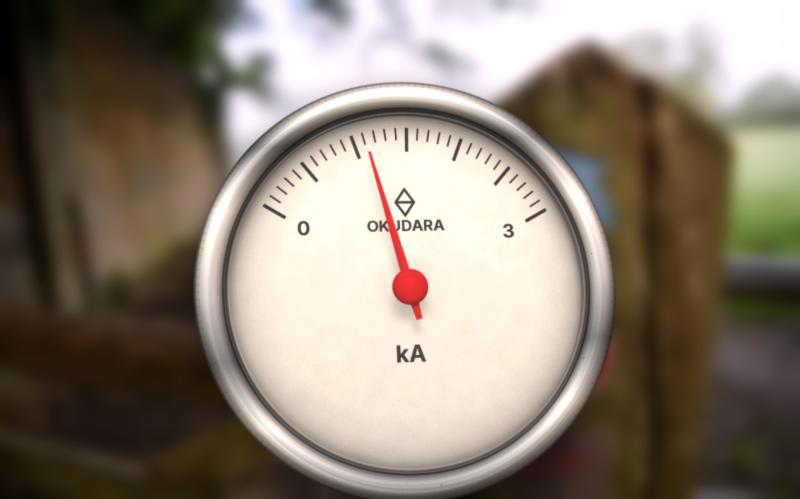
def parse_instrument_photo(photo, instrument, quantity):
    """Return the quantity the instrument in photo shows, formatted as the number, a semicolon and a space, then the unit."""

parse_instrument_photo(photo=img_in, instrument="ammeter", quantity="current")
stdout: 1.1; kA
